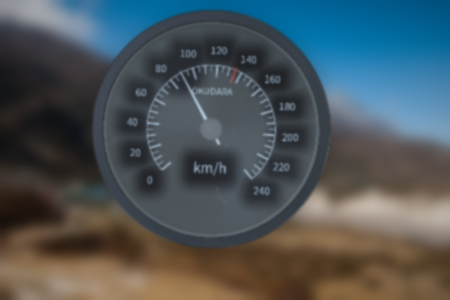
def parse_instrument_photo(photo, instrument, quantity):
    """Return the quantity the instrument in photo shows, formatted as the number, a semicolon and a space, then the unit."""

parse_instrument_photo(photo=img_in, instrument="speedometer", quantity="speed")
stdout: 90; km/h
